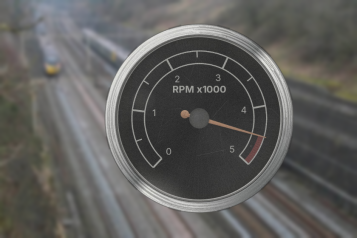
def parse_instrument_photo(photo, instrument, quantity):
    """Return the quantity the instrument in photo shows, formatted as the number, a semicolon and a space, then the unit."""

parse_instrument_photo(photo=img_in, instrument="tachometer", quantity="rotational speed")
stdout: 4500; rpm
